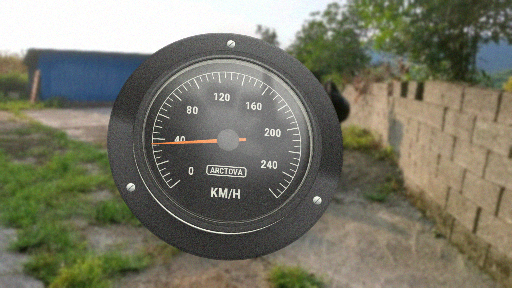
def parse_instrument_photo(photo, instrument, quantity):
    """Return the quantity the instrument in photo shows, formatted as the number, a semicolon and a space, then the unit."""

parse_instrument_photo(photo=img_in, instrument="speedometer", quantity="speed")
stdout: 35; km/h
